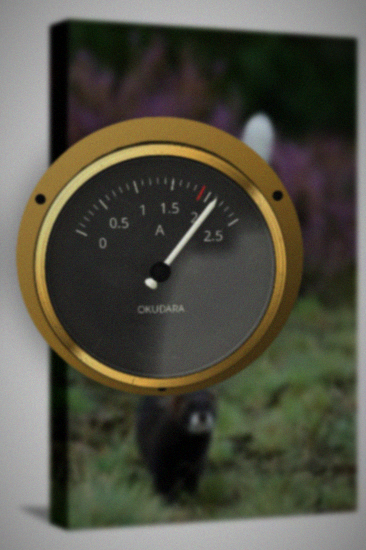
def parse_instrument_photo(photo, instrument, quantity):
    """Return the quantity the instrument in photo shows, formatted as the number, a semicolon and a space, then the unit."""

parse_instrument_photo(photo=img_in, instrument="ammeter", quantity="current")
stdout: 2.1; A
